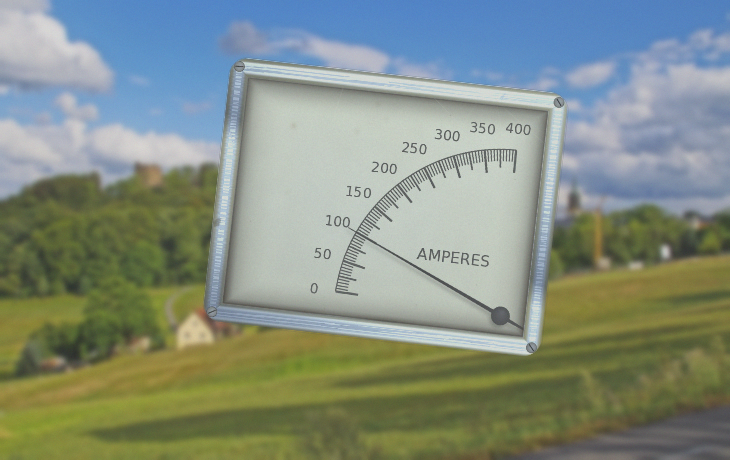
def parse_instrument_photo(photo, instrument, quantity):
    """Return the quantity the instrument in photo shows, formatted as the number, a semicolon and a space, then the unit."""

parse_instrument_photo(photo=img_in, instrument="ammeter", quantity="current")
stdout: 100; A
